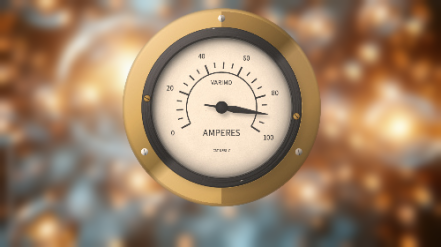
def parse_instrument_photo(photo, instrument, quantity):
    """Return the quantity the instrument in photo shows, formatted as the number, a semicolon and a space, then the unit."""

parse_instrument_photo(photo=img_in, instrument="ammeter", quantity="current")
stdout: 90; A
